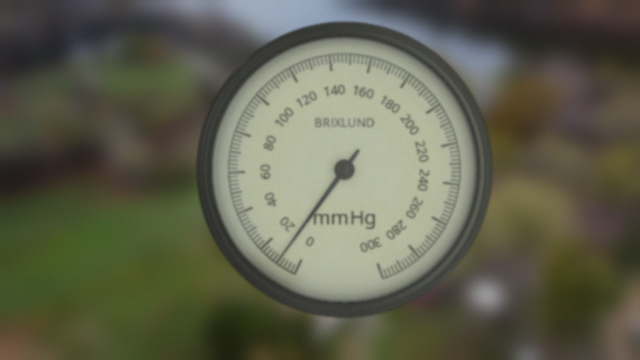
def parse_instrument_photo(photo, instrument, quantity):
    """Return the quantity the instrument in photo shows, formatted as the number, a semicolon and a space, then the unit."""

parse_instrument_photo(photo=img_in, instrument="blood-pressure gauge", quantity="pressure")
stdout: 10; mmHg
